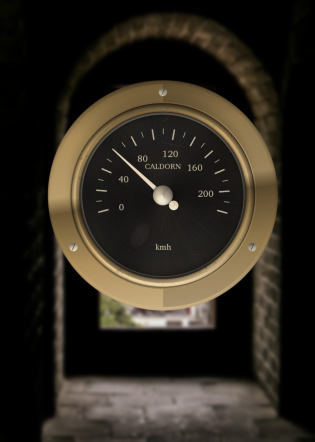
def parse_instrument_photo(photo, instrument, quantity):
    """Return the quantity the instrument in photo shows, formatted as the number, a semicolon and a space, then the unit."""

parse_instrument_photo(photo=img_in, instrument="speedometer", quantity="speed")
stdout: 60; km/h
